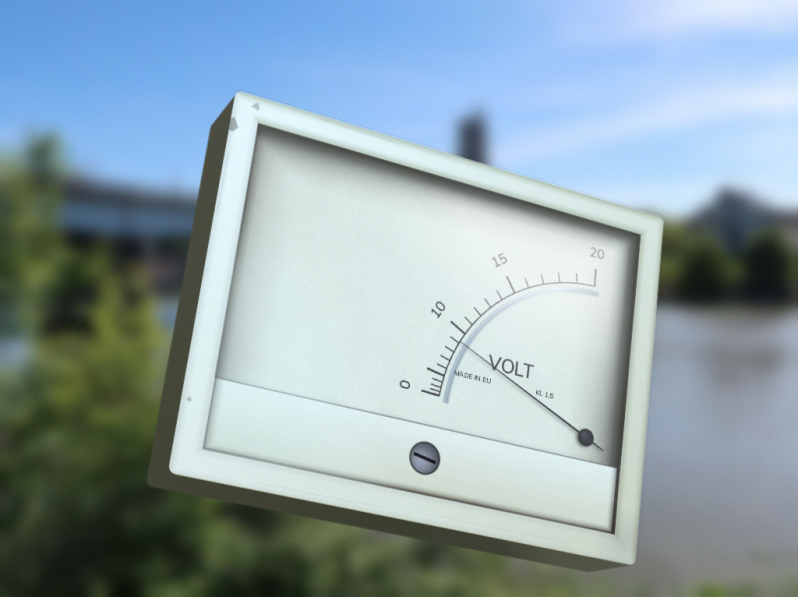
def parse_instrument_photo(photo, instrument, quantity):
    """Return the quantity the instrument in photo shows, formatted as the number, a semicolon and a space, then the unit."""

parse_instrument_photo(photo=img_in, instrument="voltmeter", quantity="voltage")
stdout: 9; V
